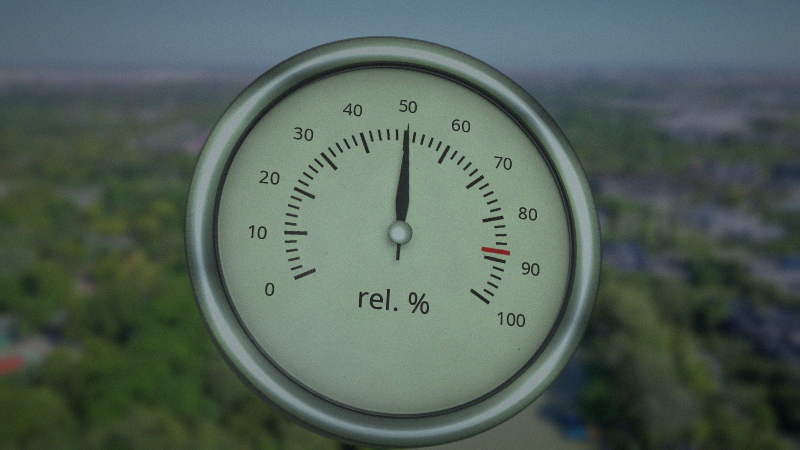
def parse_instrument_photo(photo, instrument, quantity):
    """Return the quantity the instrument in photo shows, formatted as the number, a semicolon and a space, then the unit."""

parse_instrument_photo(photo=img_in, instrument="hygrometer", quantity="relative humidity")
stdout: 50; %
